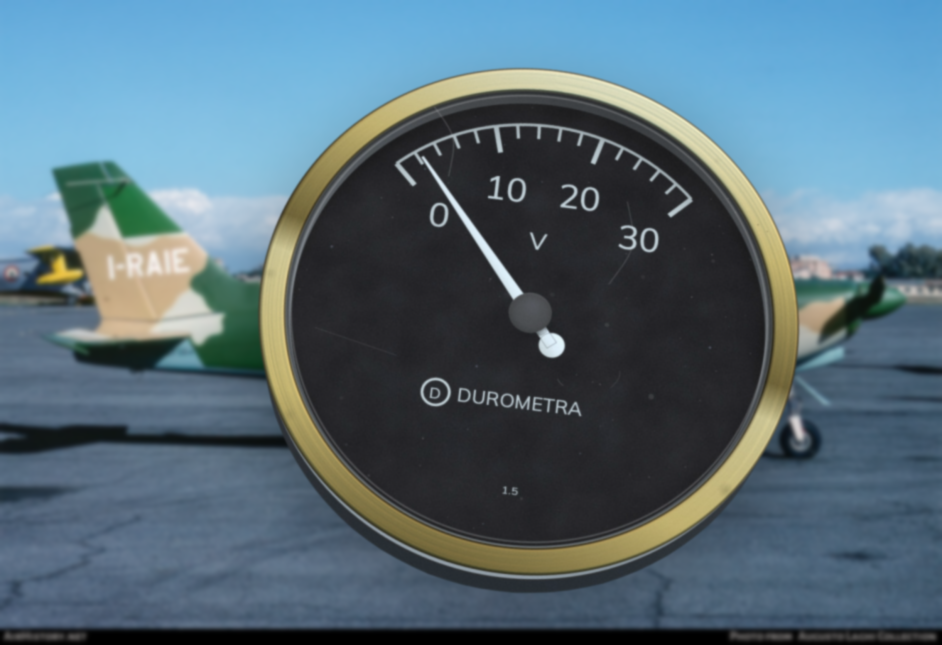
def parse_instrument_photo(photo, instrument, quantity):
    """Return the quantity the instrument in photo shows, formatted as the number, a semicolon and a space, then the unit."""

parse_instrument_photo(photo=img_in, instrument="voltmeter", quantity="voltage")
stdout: 2; V
